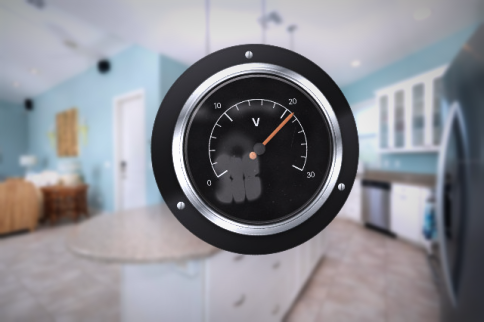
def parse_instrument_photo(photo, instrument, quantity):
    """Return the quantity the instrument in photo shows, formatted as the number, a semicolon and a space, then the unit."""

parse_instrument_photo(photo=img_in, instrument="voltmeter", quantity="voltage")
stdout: 21; V
